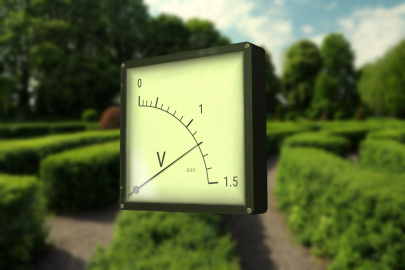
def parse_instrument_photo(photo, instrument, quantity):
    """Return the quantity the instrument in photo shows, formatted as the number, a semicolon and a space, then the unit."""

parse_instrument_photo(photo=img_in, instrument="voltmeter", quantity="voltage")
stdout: 1.2; V
